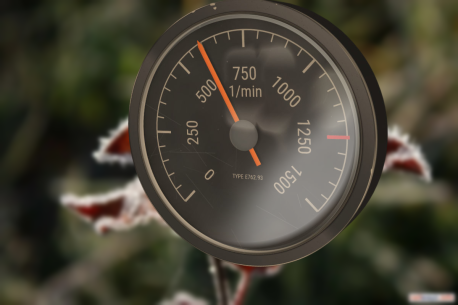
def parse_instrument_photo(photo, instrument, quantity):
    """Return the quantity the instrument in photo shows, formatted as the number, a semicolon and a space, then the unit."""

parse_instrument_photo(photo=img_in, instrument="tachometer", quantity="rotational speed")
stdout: 600; rpm
